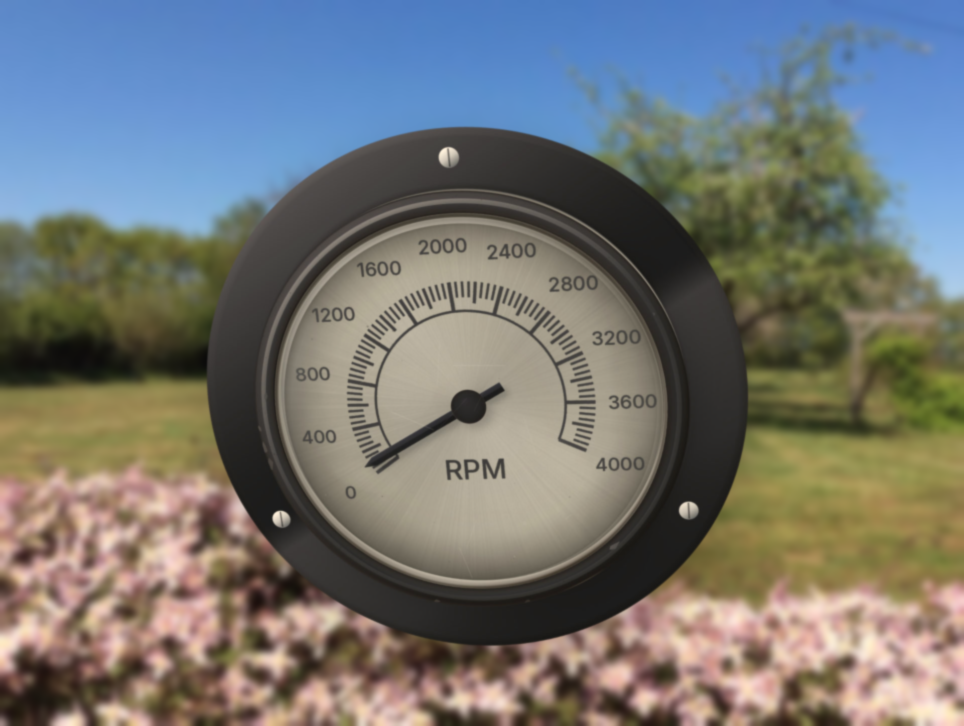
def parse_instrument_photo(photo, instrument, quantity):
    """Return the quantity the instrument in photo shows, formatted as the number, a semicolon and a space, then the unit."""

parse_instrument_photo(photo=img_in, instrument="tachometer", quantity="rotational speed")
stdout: 100; rpm
